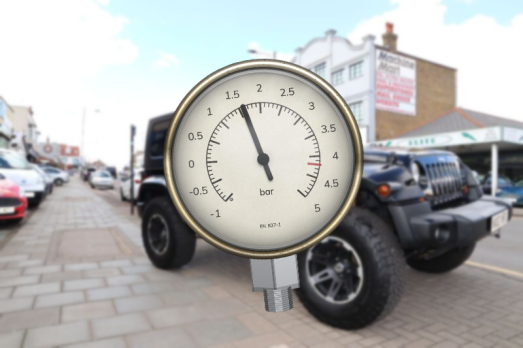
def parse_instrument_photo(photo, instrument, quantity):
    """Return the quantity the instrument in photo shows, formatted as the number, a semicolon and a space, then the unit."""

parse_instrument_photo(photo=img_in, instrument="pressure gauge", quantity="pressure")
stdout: 1.6; bar
